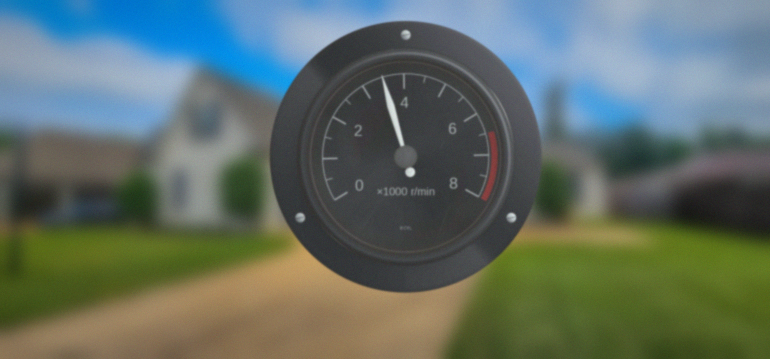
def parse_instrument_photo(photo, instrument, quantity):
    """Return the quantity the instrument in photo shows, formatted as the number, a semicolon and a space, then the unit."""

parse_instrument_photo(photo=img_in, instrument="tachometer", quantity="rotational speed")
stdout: 3500; rpm
